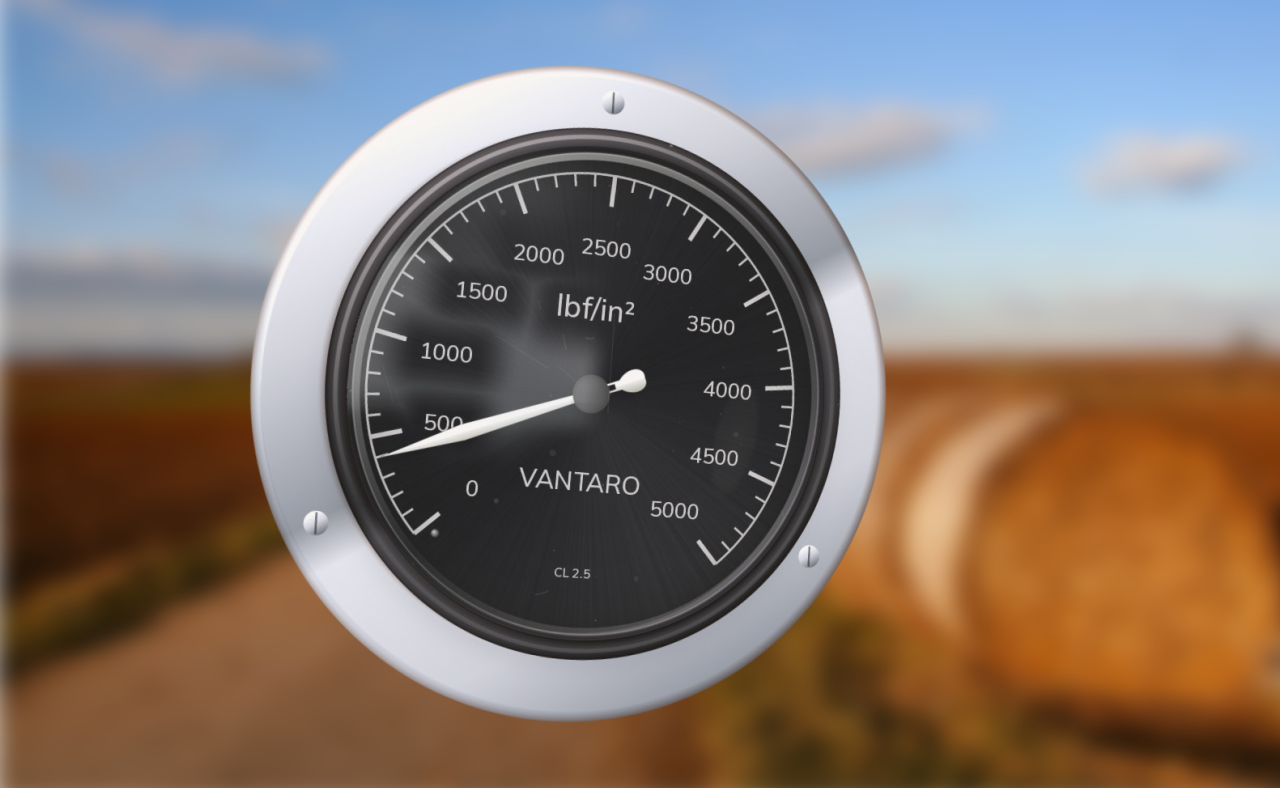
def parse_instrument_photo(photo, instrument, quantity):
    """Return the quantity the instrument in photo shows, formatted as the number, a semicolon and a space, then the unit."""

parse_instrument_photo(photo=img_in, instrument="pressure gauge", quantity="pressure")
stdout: 400; psi
